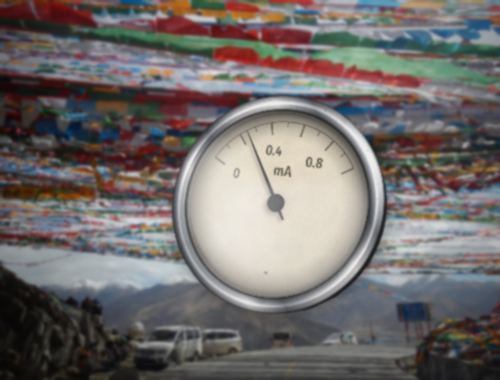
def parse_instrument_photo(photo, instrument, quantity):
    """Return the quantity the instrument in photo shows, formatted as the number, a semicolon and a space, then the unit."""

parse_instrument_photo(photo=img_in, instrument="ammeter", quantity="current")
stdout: 0.25; mA
